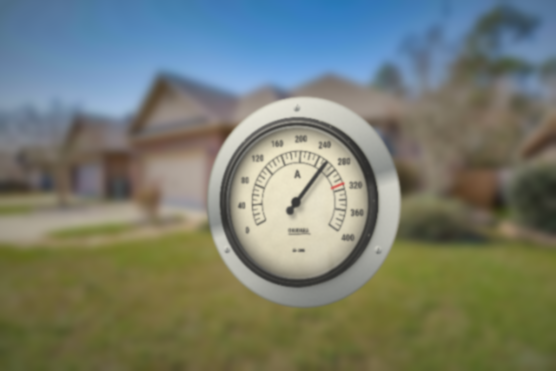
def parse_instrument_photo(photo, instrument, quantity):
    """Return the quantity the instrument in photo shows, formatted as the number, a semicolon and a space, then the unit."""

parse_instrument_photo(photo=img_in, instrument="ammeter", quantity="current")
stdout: 260; A
